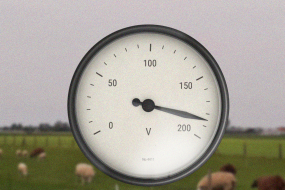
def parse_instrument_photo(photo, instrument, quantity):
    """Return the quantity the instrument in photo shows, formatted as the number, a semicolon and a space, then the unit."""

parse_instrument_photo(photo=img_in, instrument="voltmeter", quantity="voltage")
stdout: 185; V
